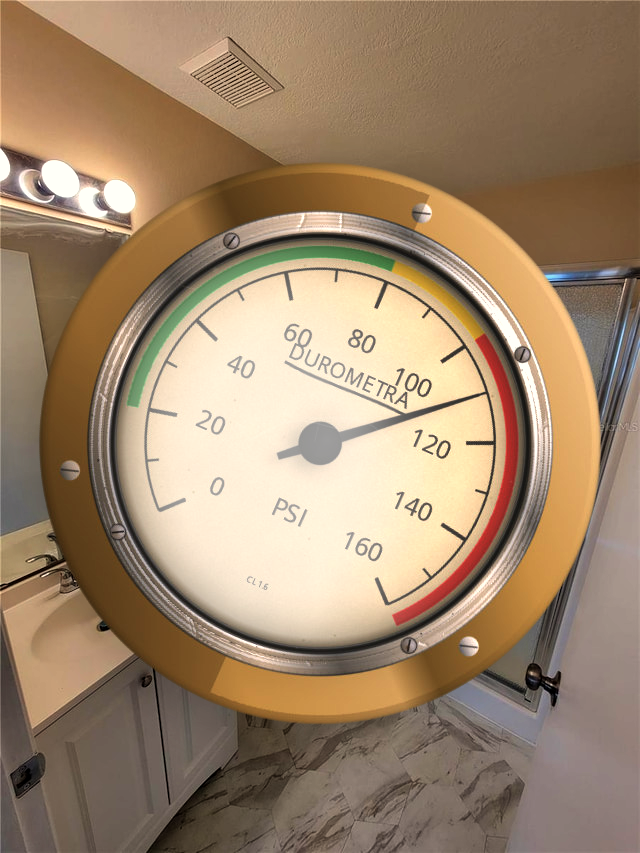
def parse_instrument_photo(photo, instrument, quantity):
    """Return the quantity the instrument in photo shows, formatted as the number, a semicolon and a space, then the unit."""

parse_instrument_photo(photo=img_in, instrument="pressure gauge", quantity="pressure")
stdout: 110; psi
